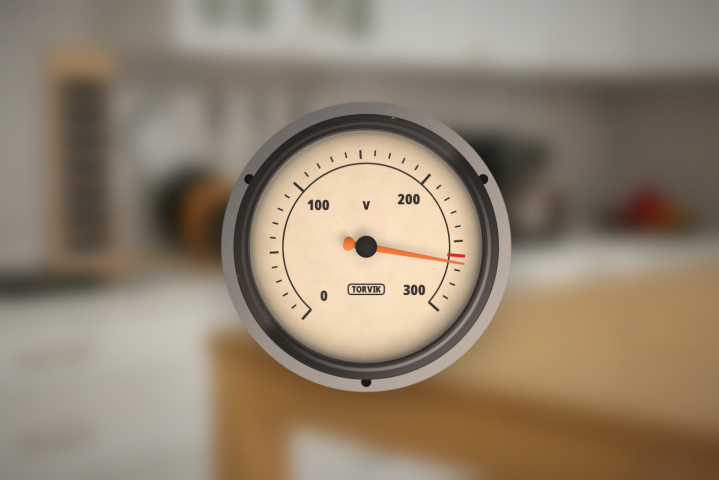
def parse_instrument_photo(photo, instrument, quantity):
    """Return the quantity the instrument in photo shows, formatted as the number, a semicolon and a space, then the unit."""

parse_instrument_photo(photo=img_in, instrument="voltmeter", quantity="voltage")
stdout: 265; V
